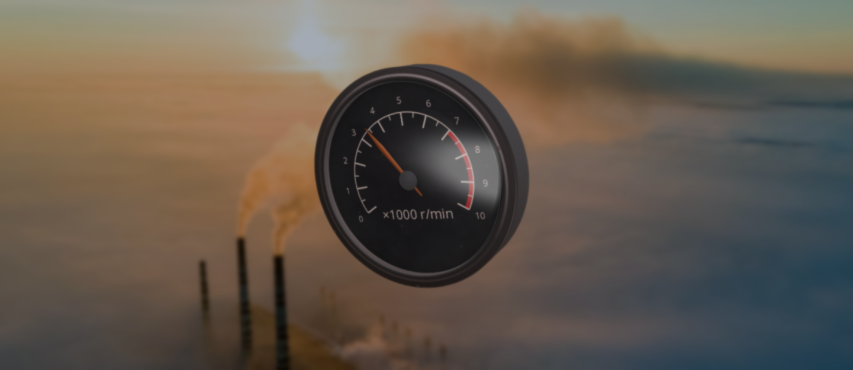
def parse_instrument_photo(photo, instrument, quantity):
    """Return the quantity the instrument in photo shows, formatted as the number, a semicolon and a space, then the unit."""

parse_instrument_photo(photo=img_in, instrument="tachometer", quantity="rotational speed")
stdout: 3500; rpm
